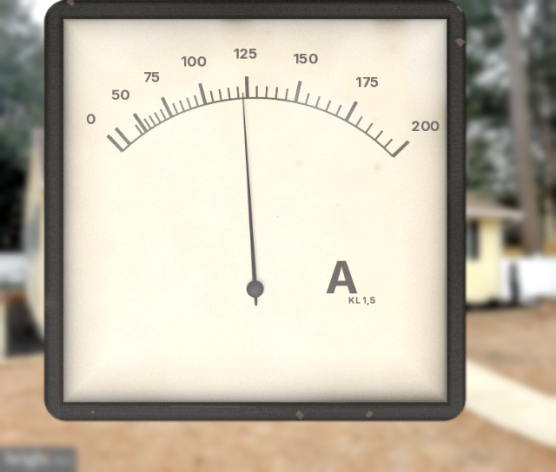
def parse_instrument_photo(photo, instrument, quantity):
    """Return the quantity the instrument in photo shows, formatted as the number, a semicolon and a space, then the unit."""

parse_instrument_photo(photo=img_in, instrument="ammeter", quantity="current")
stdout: 122.5; A
